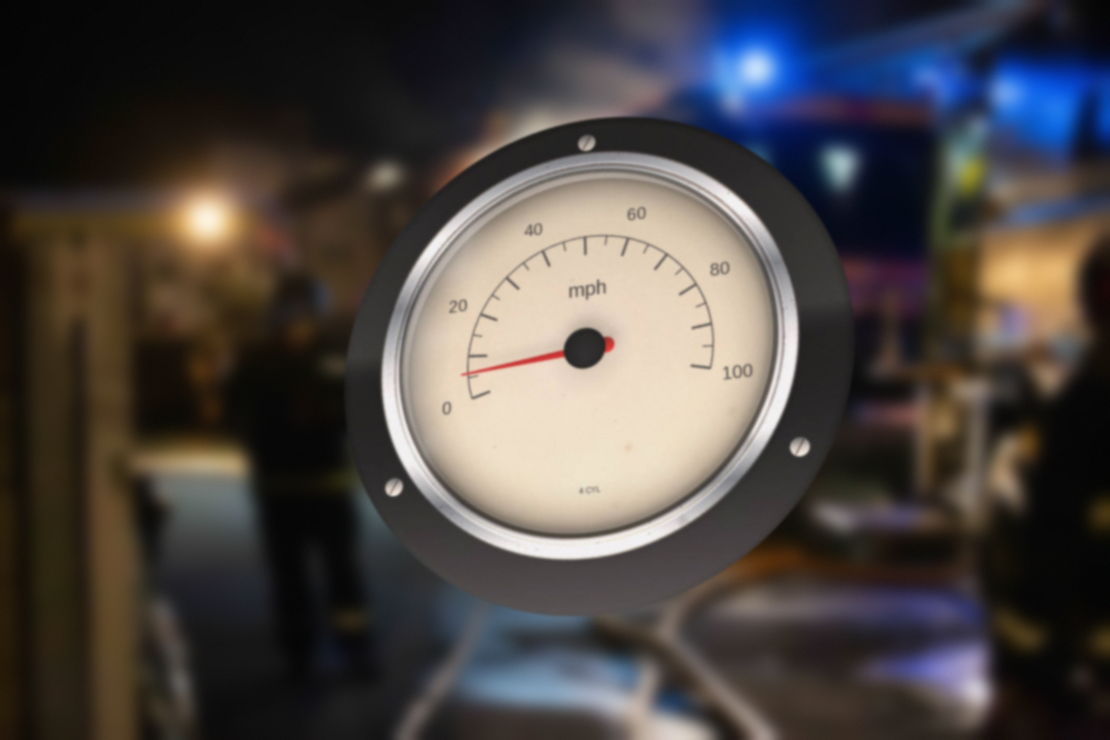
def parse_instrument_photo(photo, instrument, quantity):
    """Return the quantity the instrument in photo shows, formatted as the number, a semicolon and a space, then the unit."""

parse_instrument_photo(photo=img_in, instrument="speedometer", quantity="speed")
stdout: 5; mph
